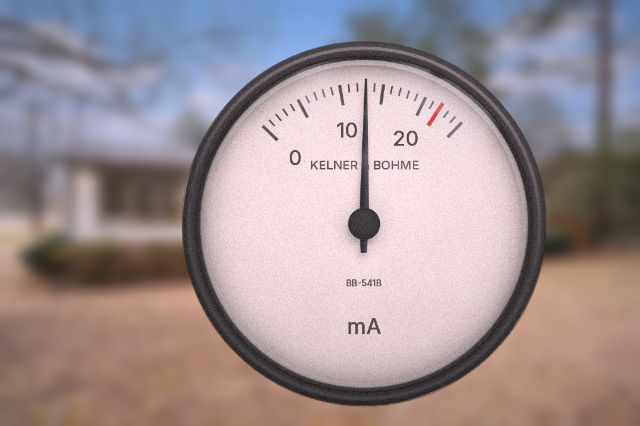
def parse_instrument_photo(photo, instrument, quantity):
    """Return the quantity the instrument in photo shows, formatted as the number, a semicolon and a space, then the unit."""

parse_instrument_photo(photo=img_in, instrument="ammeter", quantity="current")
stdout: 13; mA
